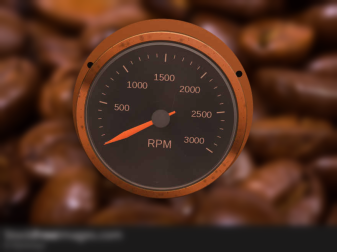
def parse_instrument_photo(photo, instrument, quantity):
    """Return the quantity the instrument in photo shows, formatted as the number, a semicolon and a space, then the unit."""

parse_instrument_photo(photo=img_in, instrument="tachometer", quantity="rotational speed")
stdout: 0; rpm
